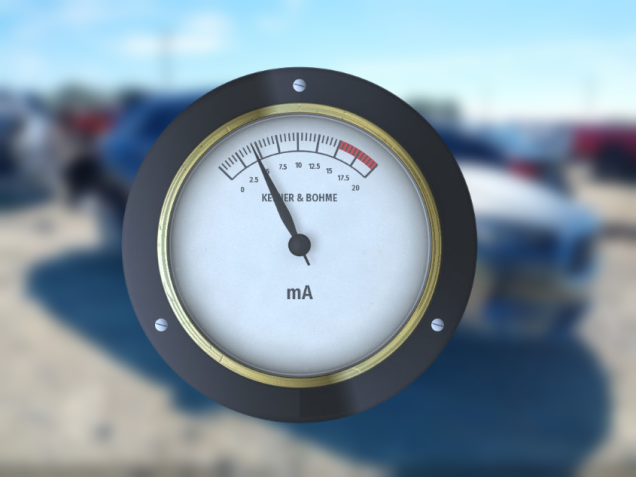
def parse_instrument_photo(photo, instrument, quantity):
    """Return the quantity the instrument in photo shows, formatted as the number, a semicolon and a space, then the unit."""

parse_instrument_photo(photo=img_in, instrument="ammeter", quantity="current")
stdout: 4.5; mA
